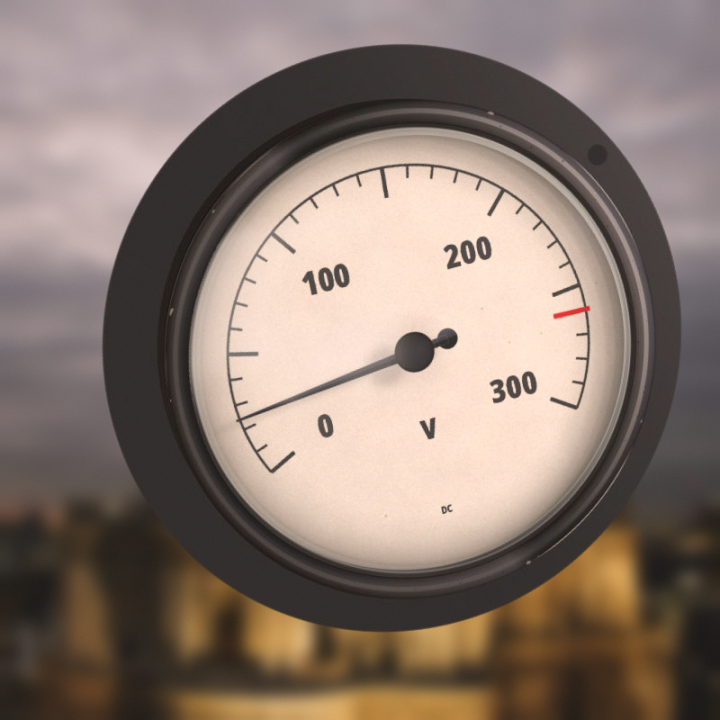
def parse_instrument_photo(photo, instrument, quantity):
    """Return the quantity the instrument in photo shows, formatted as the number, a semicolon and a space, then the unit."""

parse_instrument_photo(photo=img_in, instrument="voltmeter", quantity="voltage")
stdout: 25; V
